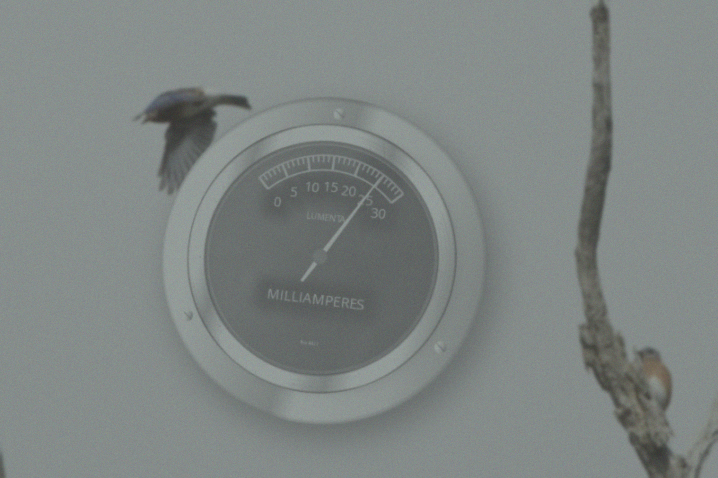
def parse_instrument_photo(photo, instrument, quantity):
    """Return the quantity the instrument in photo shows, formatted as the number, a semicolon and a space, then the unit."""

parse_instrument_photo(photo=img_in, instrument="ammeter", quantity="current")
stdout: 25; mA
